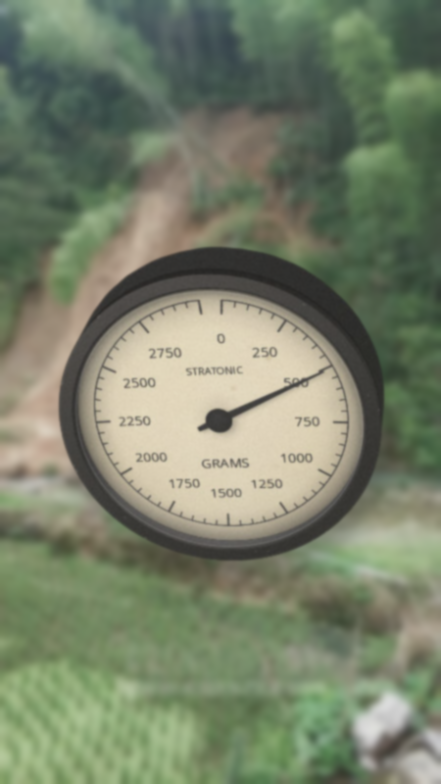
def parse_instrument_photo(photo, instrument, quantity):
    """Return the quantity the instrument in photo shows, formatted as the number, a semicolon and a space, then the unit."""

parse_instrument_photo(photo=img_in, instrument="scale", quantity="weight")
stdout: 500; g
